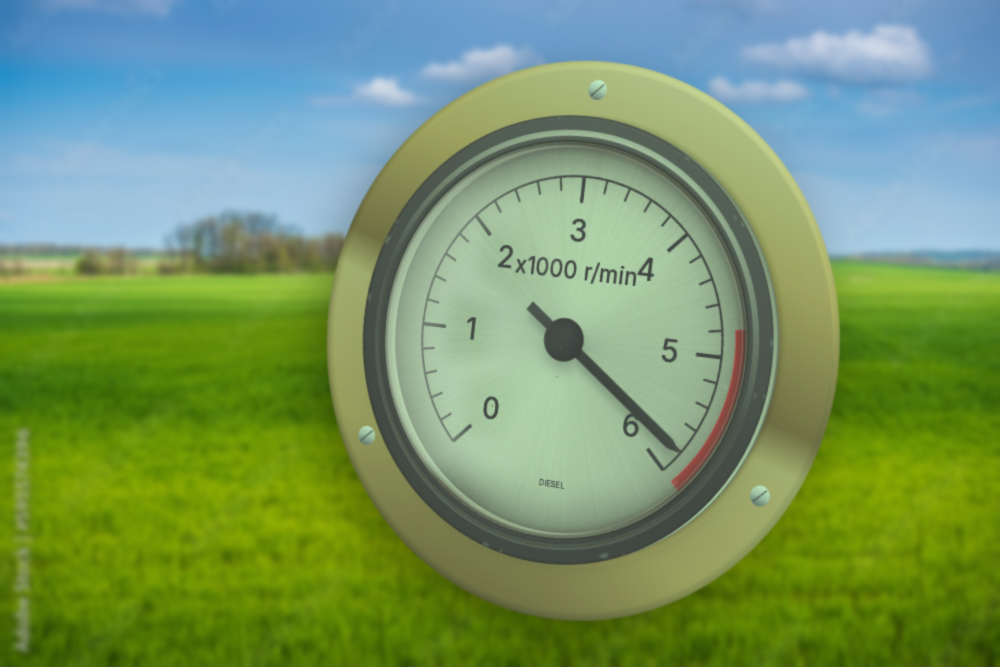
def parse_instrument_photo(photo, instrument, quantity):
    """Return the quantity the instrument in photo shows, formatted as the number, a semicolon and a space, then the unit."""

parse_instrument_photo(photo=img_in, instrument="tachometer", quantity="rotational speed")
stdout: 5800; rpm
